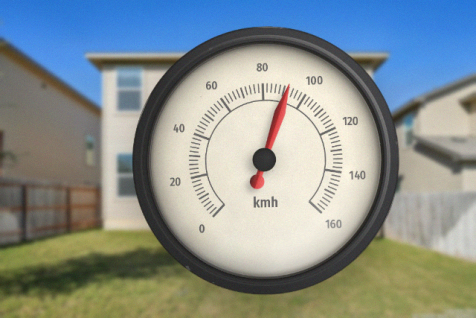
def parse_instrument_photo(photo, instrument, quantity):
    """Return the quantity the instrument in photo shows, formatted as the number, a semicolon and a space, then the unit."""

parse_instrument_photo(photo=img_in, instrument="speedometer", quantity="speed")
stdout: 92; km/h
